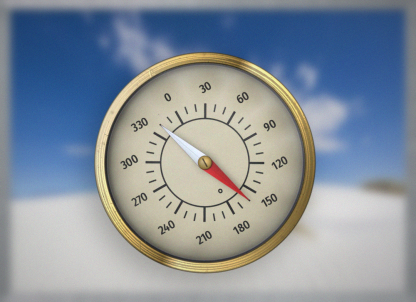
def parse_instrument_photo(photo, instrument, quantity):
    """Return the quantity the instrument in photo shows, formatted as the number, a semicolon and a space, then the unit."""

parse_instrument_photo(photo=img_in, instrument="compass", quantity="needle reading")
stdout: 160; °
